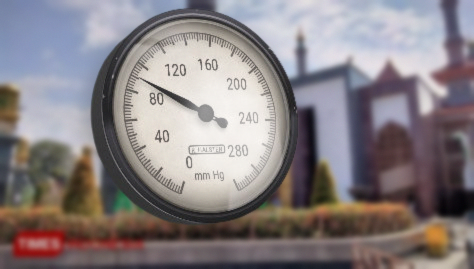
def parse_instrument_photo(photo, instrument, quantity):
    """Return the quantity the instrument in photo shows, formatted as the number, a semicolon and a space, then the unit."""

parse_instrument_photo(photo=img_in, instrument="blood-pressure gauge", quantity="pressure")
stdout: 90; mmHg
